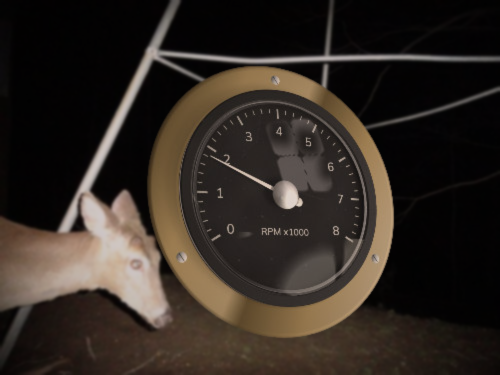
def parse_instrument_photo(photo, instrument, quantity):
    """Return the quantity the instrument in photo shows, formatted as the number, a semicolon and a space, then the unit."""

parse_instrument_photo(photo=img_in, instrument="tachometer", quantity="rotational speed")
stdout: 1800; rpm
